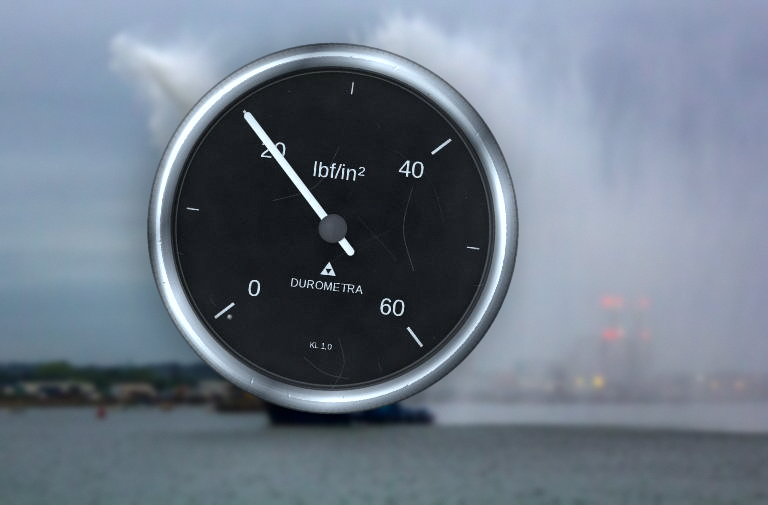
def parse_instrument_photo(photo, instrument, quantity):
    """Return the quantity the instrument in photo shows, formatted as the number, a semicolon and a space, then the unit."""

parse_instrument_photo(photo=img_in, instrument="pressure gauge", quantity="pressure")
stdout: 20; psi
